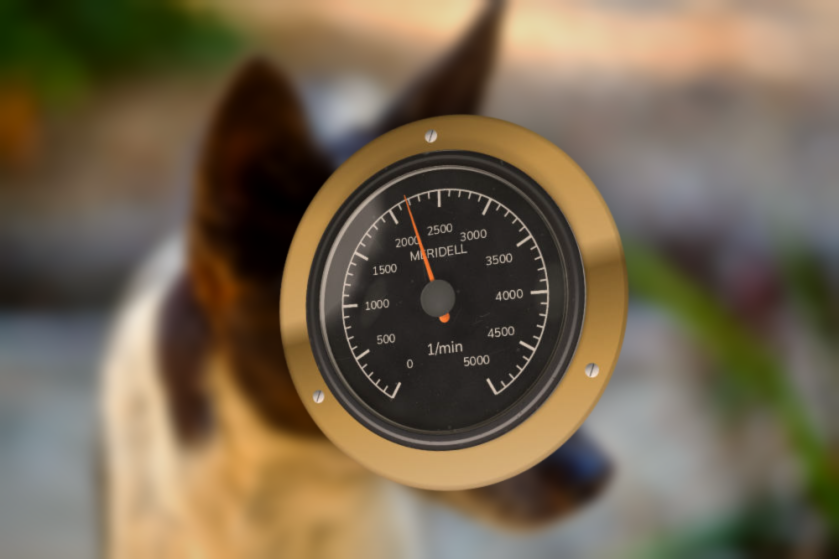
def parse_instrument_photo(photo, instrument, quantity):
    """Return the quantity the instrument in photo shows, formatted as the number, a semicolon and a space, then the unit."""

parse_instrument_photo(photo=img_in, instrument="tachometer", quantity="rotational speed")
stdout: 2200; rpm
